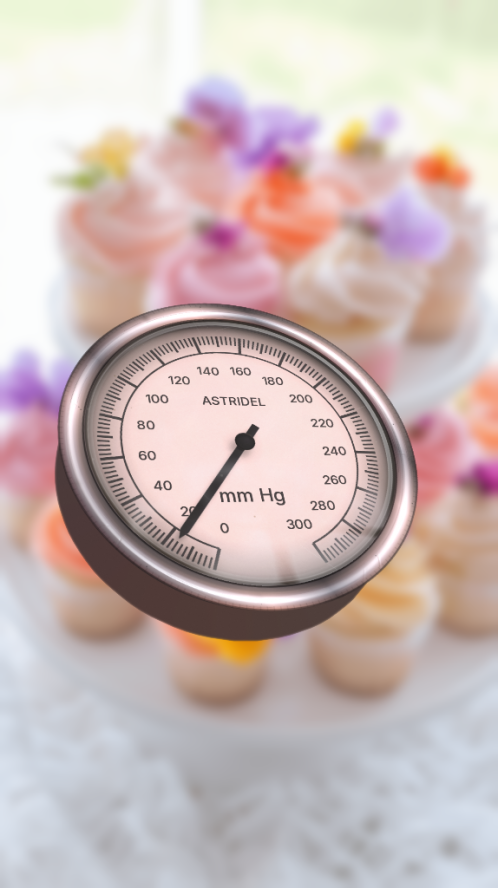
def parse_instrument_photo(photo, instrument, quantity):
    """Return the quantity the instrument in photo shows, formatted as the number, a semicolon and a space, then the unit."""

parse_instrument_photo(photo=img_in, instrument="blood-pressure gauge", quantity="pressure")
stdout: 16; mmHg
